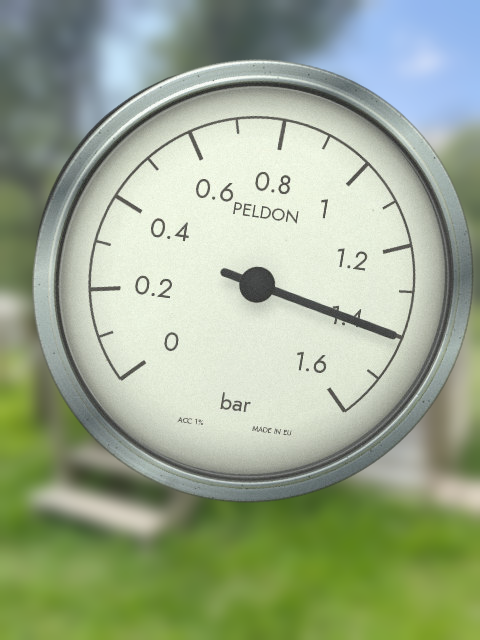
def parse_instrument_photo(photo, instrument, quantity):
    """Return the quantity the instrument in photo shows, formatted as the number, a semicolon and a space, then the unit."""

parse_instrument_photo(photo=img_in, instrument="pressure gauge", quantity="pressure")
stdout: 1.4; bar
